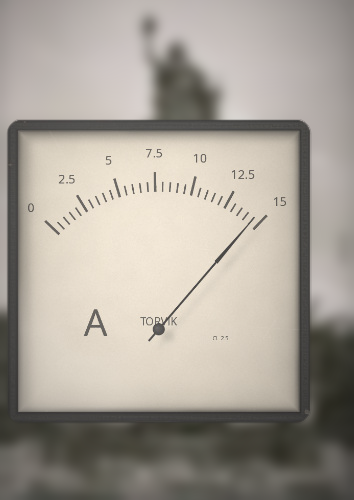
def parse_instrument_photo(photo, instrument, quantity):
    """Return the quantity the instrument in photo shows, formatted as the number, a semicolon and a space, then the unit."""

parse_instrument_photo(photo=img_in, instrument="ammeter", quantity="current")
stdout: 14.5; A
